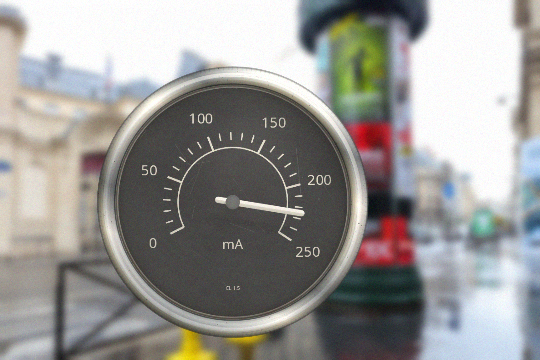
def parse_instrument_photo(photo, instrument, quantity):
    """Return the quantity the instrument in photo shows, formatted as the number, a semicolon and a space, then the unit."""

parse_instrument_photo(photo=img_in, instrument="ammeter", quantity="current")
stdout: 225; mA
